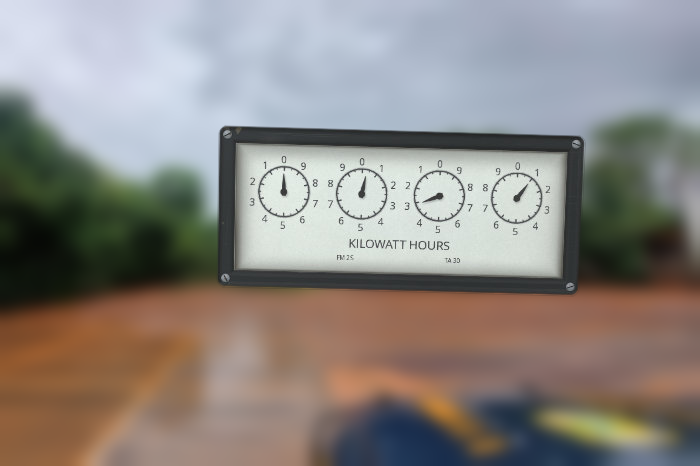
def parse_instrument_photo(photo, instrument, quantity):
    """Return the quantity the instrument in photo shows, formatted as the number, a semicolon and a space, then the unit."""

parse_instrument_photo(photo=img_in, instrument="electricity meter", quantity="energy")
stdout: 31; kWh
